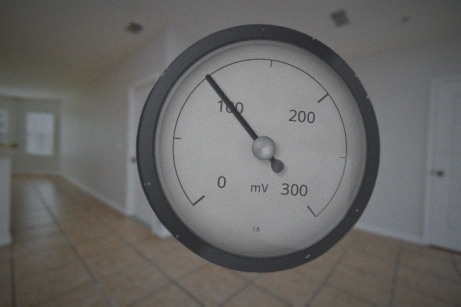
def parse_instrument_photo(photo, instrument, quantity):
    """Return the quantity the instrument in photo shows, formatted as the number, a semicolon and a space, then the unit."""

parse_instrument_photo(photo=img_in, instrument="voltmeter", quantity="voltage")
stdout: 100; mV
